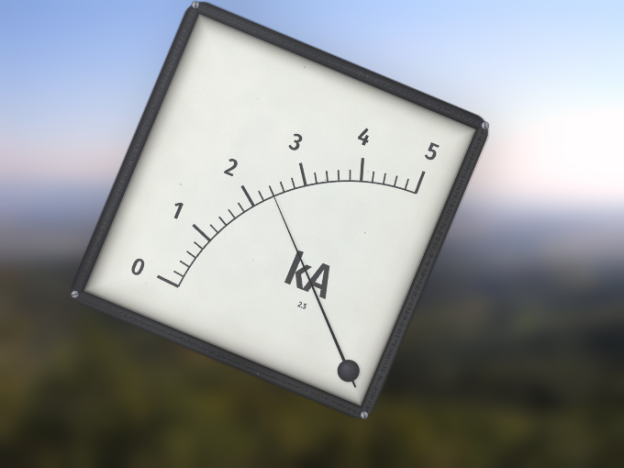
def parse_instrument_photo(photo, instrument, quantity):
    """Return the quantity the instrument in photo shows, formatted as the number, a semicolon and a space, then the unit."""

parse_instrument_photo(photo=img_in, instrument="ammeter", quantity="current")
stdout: 2.4; kA
